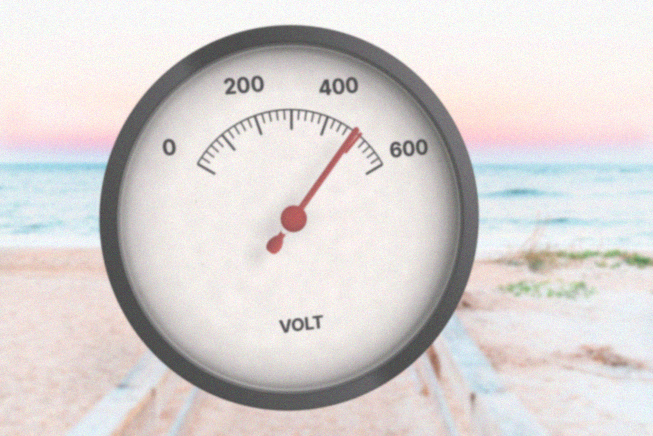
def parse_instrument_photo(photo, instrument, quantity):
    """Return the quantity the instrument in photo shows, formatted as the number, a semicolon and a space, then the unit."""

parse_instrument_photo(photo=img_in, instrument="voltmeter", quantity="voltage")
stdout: 480; V
